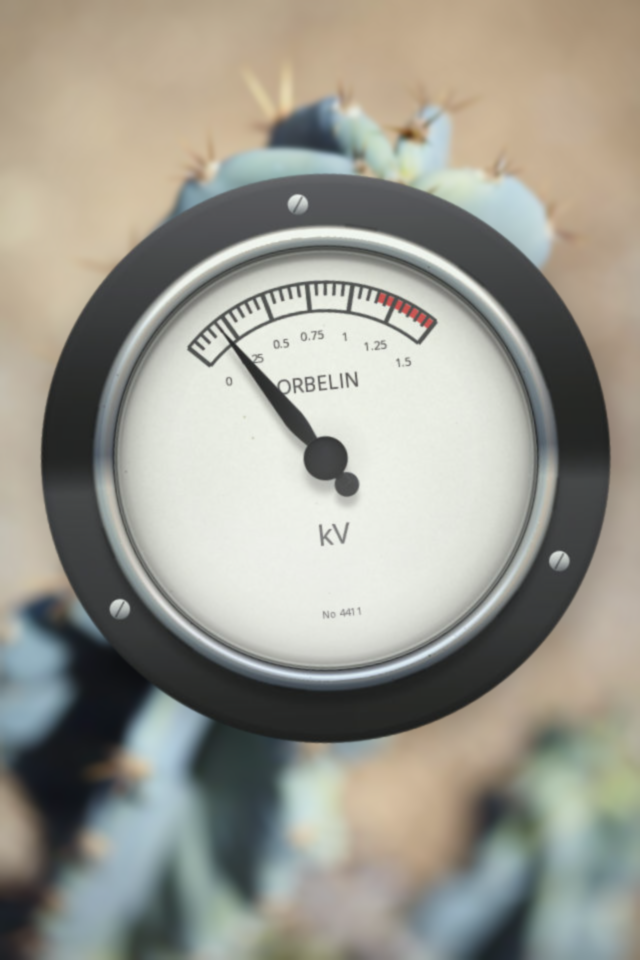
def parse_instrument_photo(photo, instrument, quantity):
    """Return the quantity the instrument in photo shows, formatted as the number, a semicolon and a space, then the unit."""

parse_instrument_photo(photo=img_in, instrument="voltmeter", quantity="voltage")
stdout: 0.2; kV
